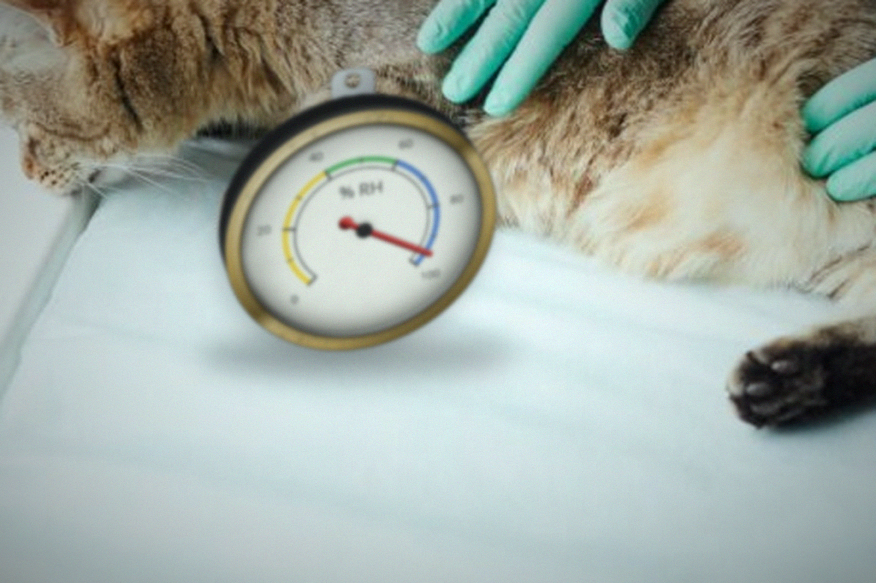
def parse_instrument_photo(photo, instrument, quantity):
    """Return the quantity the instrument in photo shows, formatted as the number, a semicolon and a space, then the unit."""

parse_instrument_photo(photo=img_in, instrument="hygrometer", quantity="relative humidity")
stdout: 95; %
